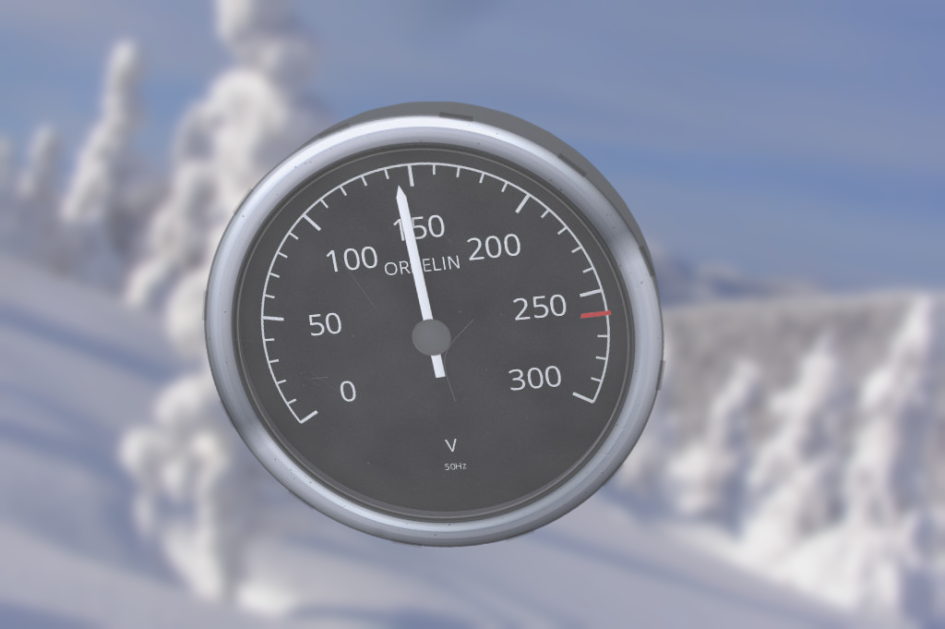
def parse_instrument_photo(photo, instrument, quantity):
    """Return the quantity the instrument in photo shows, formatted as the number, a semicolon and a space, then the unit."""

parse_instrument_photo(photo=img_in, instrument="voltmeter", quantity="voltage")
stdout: 145; V
